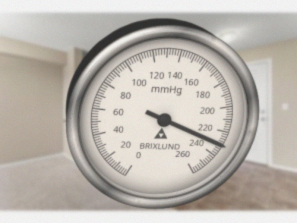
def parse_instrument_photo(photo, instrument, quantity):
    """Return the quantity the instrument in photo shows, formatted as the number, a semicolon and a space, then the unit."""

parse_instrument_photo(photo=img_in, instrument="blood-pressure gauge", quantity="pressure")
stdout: 230; mmHg
